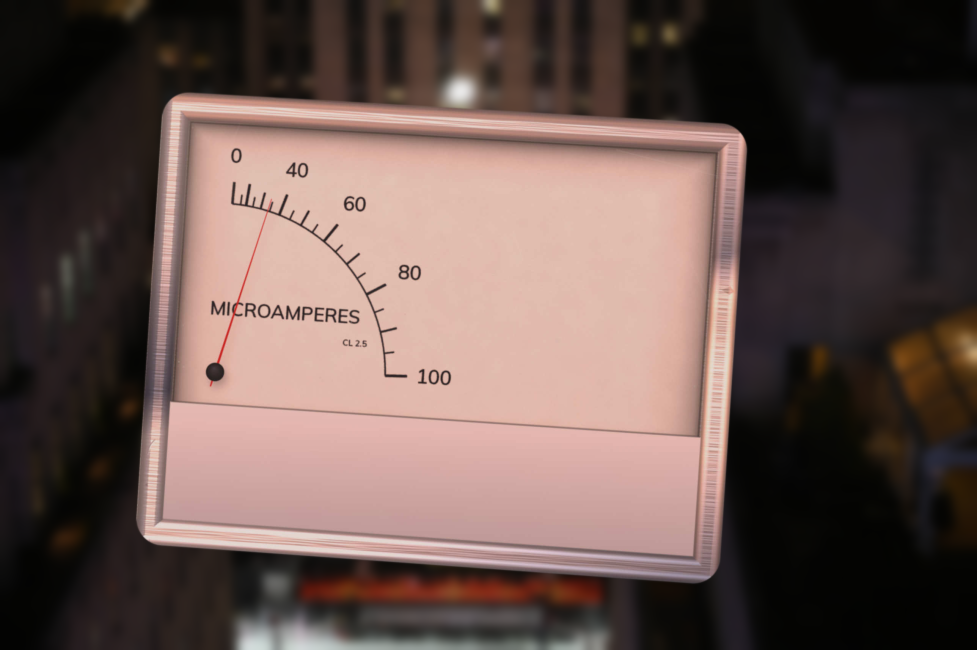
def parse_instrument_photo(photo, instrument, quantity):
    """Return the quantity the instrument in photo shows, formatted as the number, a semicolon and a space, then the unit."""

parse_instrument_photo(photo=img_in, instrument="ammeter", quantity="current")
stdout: 35; µA
